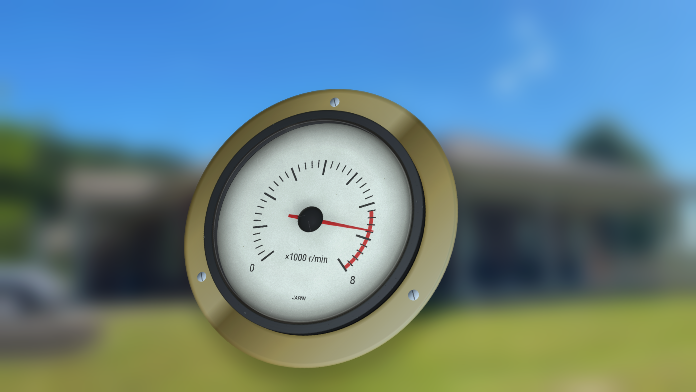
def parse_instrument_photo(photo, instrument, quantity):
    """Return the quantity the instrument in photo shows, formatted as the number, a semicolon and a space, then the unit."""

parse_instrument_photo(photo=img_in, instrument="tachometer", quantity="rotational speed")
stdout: 6800; rpm
